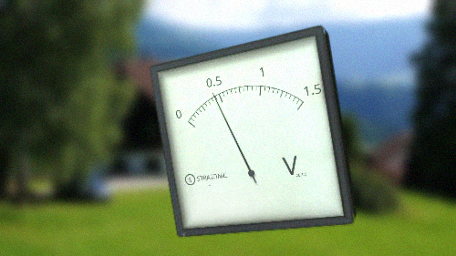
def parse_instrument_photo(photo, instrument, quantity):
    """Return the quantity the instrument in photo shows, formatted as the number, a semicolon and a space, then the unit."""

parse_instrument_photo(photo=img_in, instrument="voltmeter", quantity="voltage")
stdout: 0.45; V
